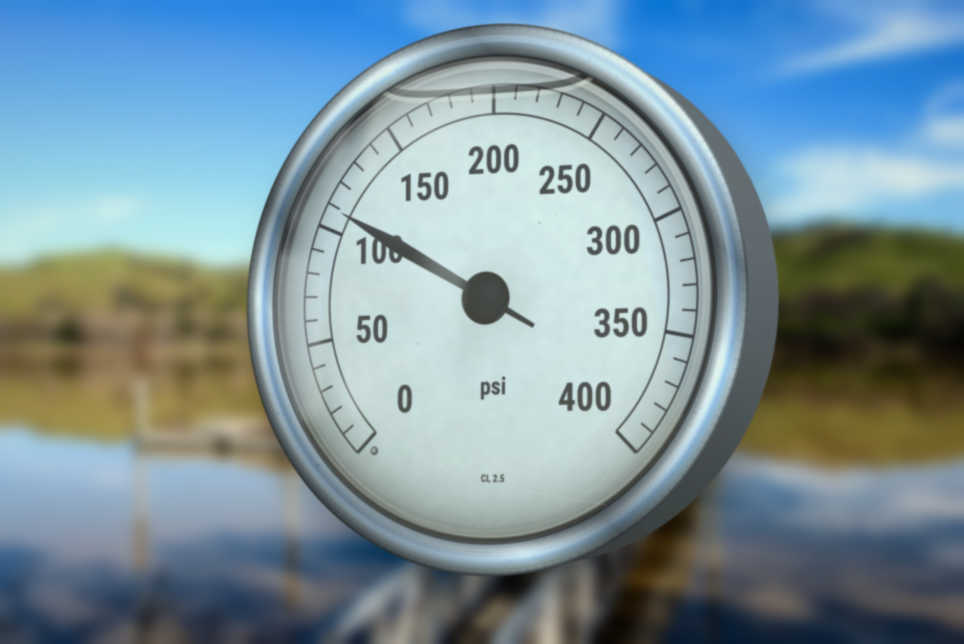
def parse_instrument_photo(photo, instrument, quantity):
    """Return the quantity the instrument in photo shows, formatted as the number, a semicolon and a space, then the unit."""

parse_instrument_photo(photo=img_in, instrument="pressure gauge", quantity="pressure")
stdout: 110; psi
